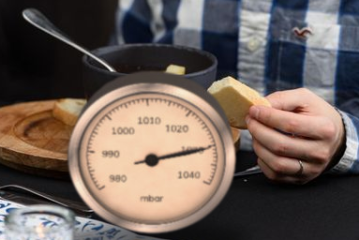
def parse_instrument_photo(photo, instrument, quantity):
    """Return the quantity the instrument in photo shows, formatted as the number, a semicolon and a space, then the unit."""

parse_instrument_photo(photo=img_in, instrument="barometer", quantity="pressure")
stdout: 1030; mbar
